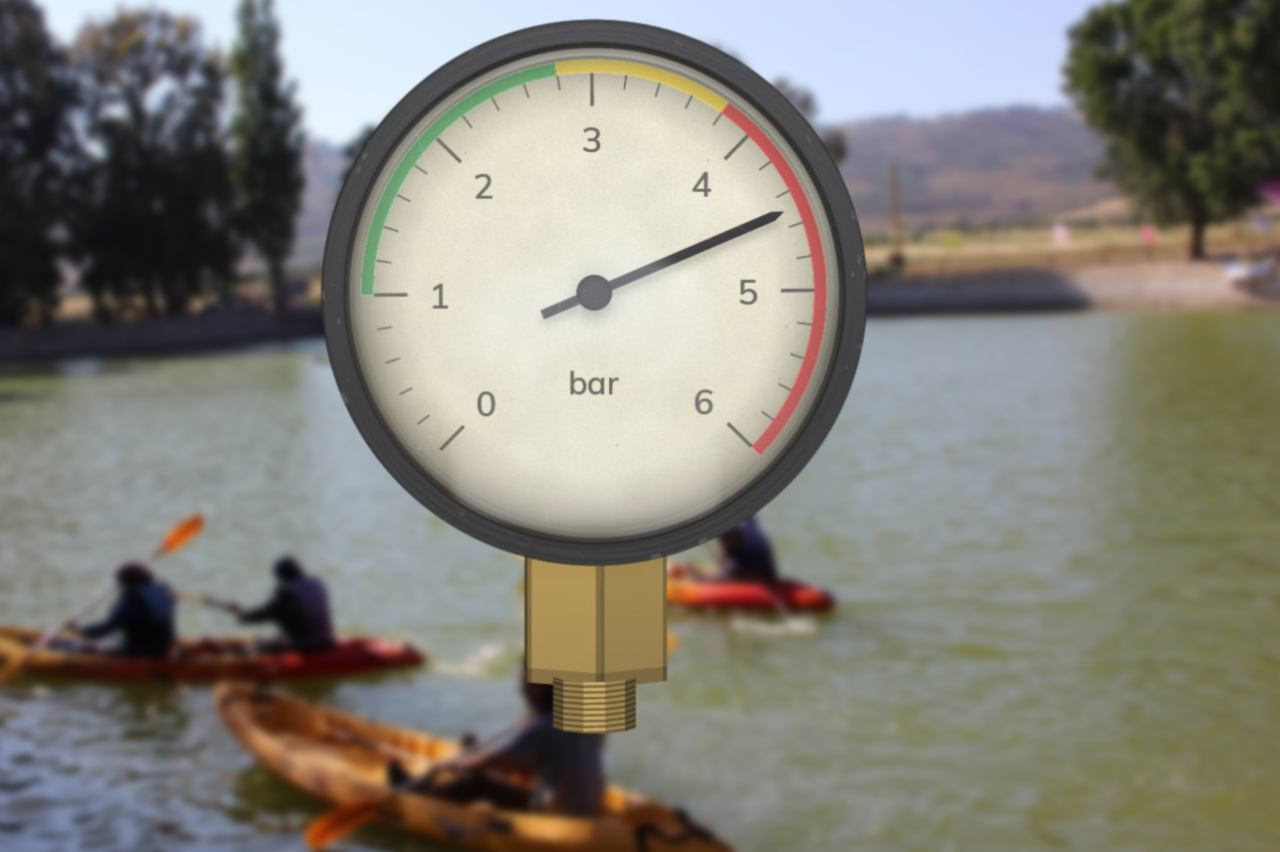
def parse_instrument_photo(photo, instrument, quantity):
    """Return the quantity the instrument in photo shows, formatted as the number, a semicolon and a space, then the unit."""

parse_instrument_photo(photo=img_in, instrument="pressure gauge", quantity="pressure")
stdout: 4.5; bar
